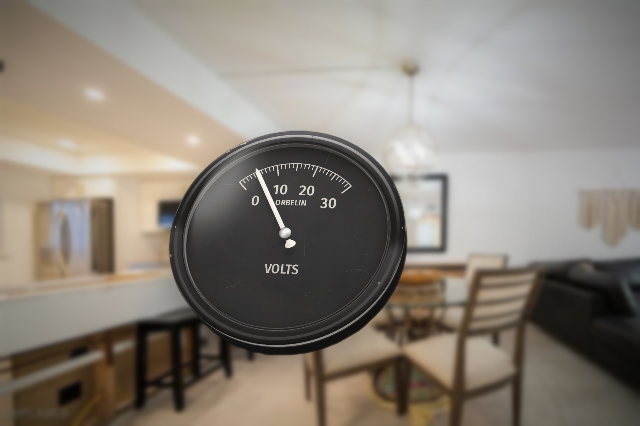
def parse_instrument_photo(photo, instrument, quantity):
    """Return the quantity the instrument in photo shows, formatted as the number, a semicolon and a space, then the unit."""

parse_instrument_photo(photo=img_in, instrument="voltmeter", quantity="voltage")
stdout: 5; V
